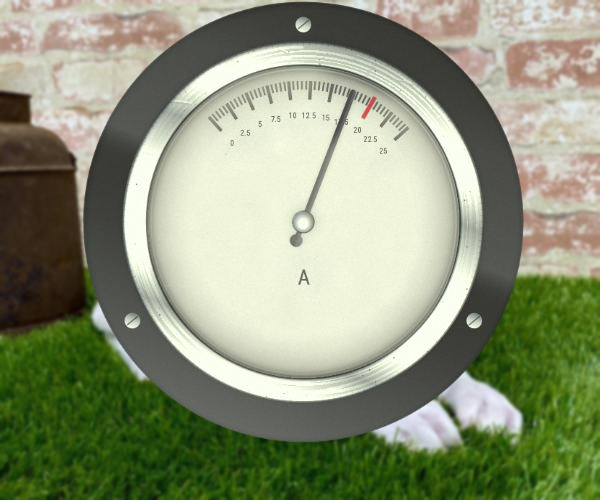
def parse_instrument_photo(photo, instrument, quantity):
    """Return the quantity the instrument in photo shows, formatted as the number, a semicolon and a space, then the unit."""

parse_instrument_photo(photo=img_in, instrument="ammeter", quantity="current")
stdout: 17.5; A
